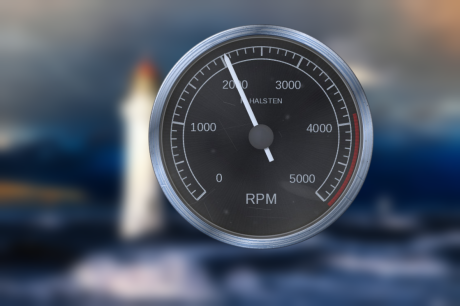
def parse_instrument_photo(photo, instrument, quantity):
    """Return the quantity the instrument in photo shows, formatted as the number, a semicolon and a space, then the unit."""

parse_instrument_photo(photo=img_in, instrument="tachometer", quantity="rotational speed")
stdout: 2050; rpm
